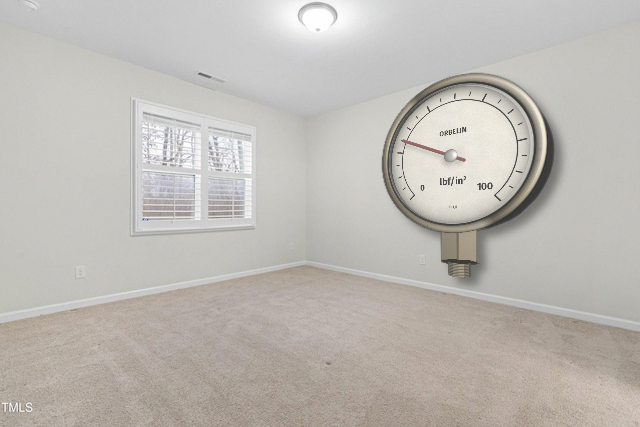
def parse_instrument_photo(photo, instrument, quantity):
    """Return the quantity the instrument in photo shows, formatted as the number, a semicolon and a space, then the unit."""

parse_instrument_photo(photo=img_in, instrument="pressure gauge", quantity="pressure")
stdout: 25; psi
